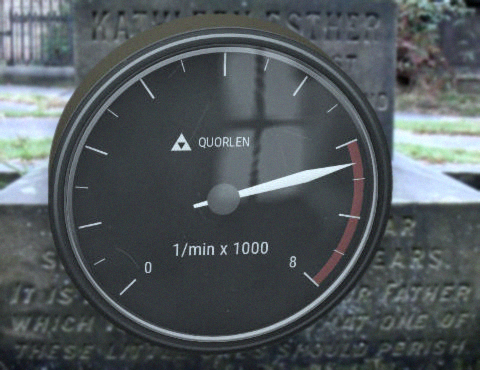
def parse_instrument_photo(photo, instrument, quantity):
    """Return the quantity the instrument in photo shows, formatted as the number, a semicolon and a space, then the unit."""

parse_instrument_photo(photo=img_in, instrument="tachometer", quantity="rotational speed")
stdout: 6250; rpm
